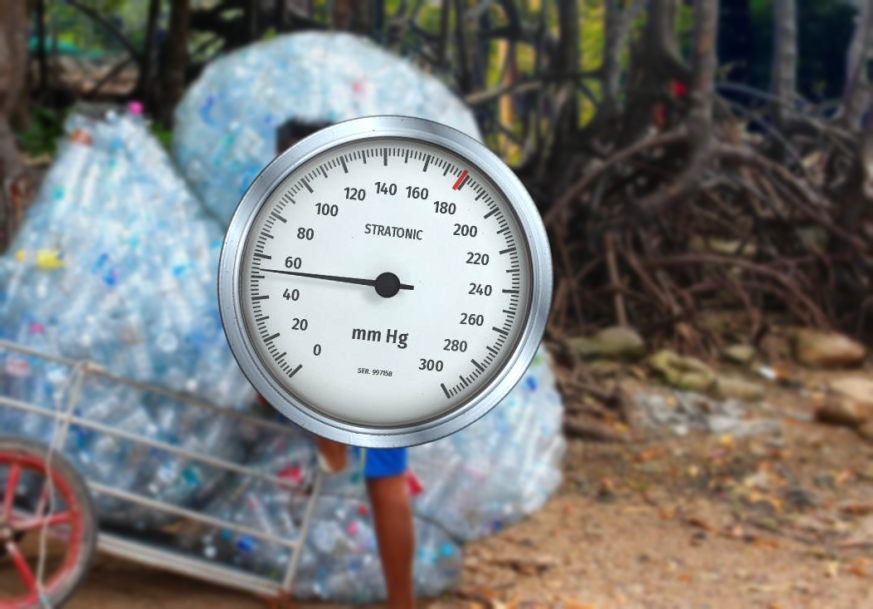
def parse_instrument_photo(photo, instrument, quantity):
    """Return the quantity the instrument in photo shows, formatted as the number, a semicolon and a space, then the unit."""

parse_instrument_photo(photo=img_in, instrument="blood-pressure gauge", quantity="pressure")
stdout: 54; mmHg
